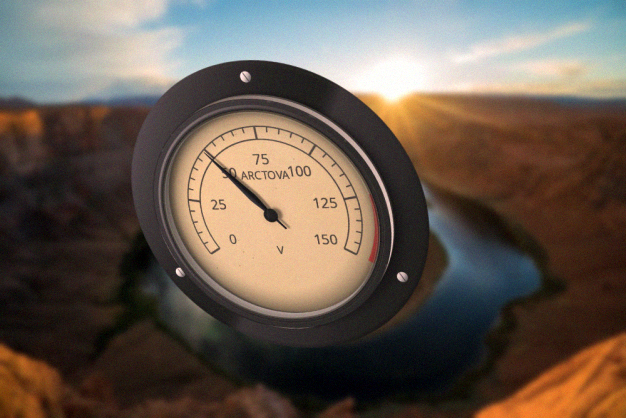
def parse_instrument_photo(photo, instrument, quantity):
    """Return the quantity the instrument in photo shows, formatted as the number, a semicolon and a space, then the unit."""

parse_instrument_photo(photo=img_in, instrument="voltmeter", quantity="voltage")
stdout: 50; V
